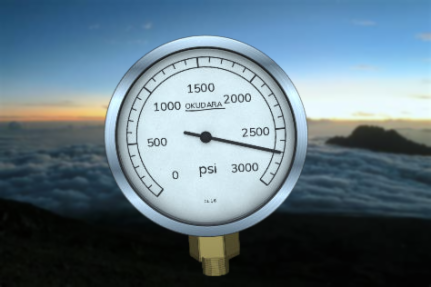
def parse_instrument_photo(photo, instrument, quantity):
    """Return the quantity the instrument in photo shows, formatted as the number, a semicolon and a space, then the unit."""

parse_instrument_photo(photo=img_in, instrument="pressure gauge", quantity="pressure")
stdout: 2700; psi
